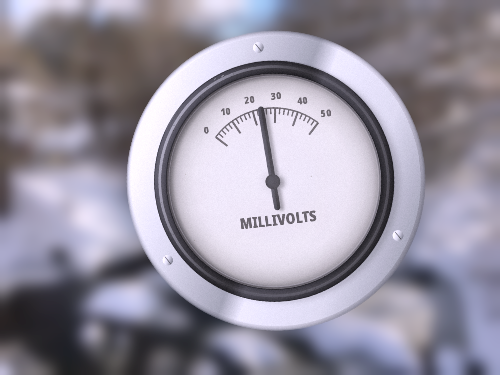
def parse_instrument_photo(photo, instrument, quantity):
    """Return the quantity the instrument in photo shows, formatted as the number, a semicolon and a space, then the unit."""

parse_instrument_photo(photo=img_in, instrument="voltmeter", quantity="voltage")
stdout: 24; mV
